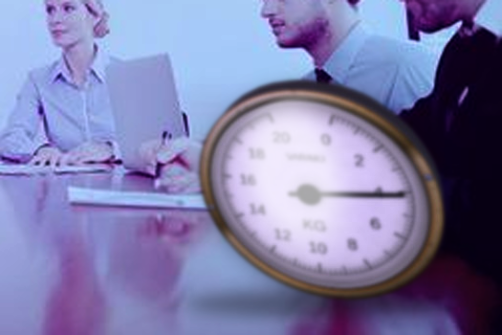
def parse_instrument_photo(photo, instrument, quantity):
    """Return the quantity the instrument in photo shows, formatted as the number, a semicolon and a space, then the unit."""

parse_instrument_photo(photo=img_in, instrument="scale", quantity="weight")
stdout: 4; kg
